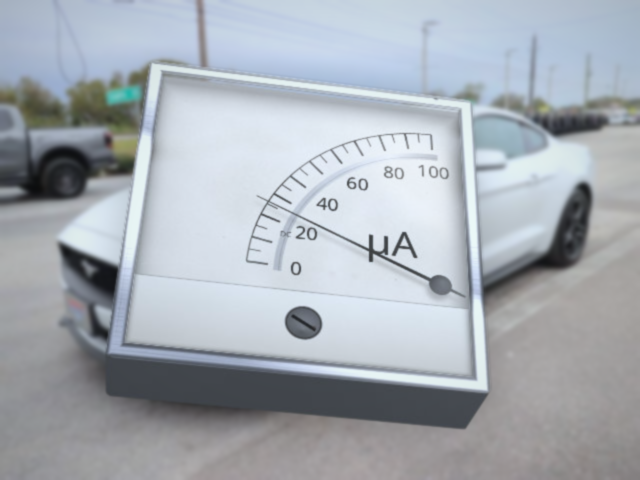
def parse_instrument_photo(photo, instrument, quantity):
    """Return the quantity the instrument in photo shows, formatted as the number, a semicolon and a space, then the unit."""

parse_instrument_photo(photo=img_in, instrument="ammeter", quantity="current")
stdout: 25; µA
